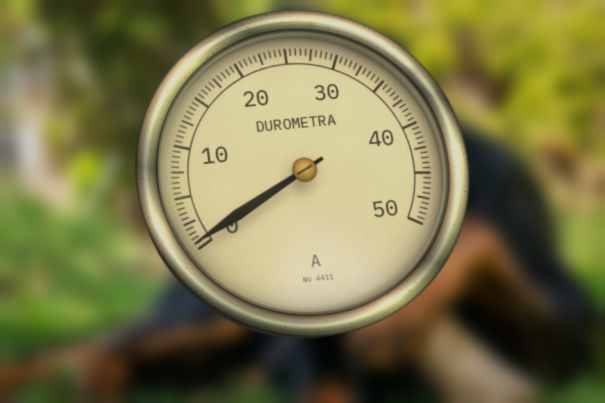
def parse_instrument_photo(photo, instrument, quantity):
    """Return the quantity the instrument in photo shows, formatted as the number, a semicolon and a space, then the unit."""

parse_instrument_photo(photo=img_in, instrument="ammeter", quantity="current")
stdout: 0.5; A
